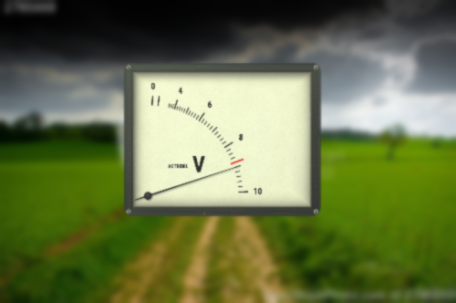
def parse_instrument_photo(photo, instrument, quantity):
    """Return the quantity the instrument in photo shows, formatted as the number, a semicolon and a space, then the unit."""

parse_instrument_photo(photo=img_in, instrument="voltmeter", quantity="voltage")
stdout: 9; V
